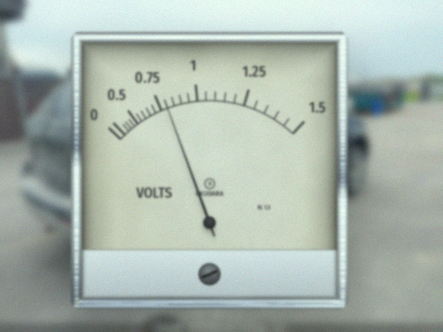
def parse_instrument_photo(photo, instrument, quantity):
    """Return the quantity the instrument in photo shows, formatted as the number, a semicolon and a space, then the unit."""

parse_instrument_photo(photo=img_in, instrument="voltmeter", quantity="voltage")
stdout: 0.8; V
